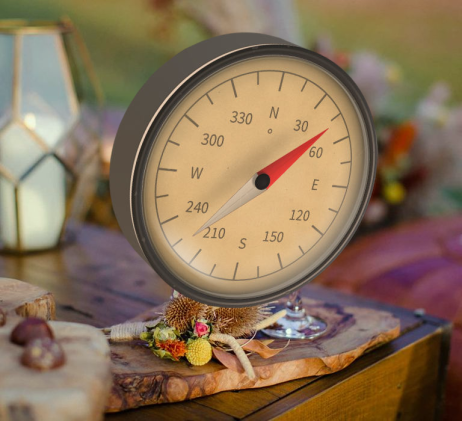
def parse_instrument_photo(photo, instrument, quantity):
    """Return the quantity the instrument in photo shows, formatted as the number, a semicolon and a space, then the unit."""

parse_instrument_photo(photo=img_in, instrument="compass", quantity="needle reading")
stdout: 45; °
